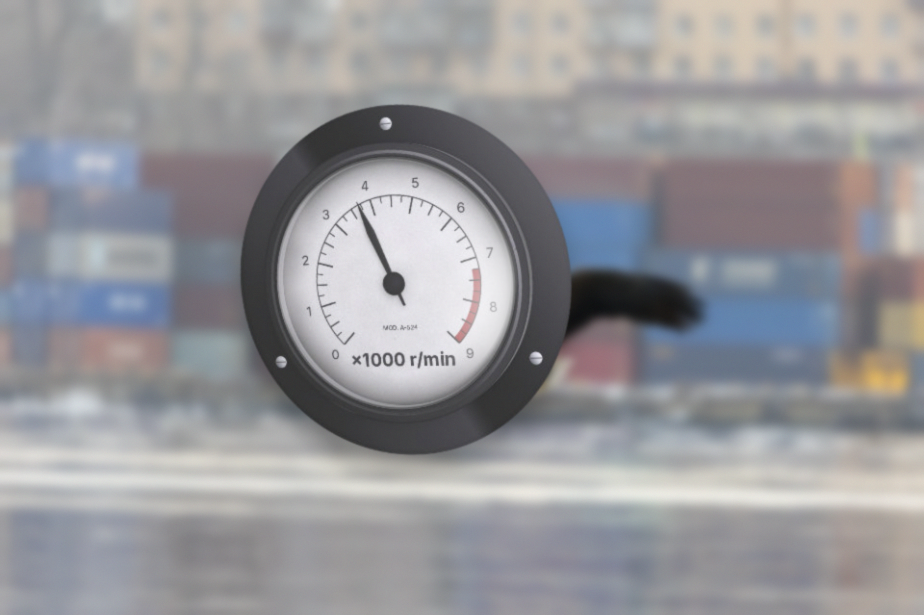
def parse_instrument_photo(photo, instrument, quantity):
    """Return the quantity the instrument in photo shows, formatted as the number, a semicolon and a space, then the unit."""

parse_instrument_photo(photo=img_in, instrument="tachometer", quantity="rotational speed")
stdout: 3750; rpm
